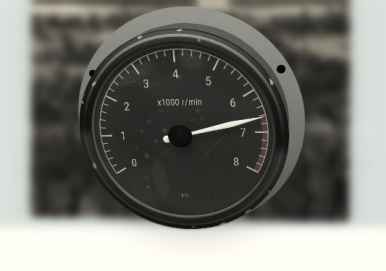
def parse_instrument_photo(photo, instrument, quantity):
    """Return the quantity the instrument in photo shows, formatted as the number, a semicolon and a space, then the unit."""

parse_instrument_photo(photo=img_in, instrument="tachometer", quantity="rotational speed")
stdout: 6600; rpm
